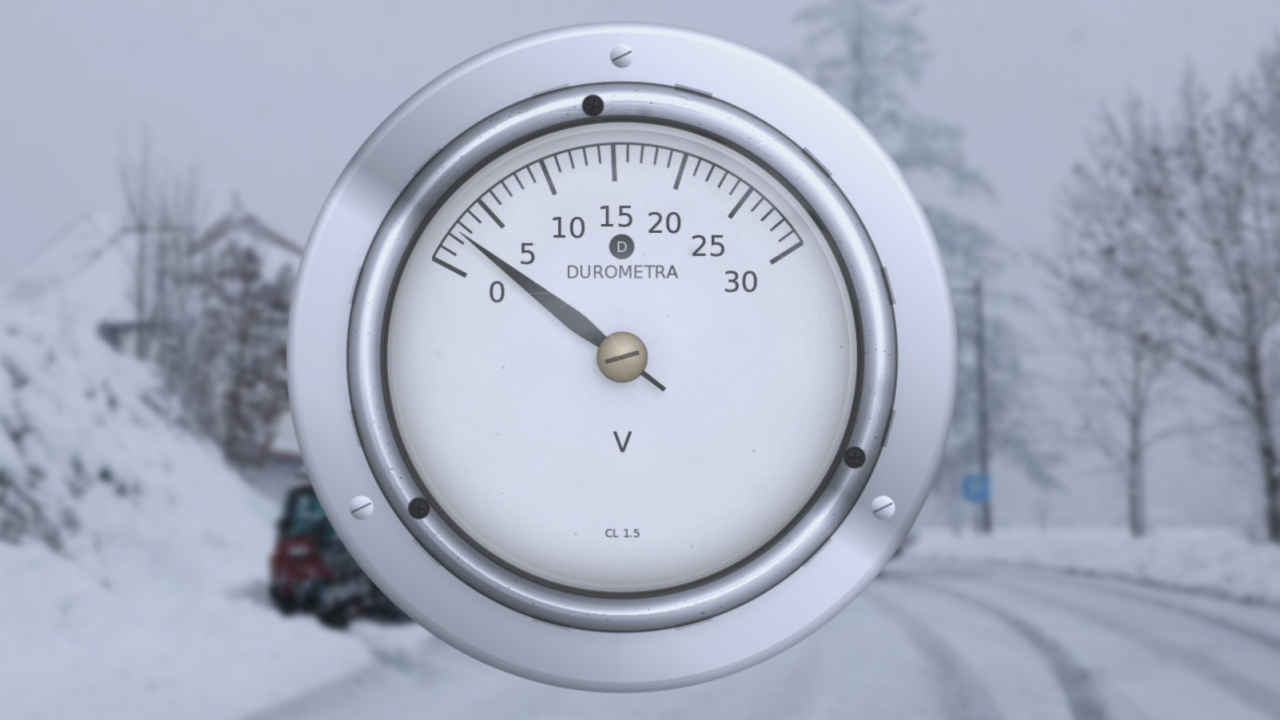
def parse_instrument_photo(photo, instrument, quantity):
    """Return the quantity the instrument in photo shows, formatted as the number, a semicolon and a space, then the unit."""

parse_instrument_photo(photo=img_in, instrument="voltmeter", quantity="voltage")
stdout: 2.5; V
